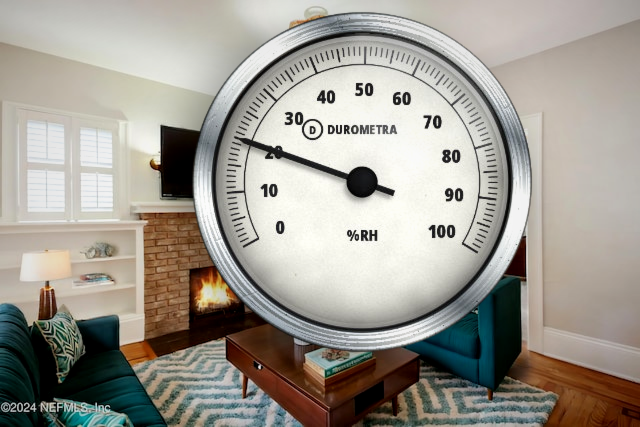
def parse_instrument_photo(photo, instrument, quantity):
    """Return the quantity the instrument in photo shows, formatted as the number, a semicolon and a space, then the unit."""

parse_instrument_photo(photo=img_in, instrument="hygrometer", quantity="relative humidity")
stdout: 20; %
